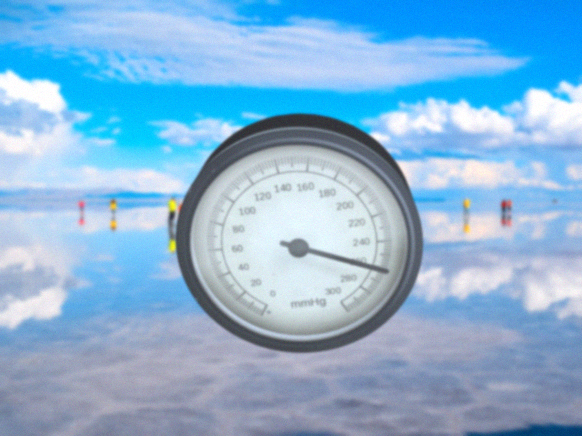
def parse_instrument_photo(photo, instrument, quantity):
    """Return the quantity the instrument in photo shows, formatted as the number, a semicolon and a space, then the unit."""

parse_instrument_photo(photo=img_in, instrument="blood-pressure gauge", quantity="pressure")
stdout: 260; mmHg
